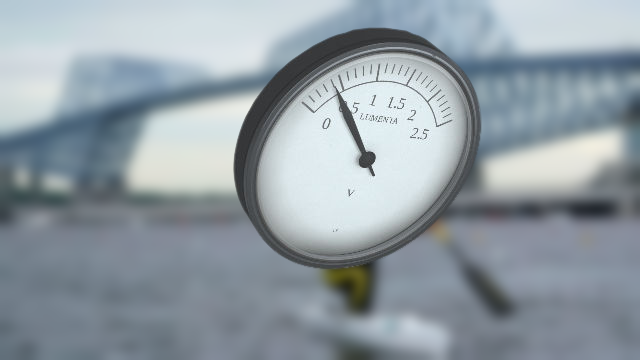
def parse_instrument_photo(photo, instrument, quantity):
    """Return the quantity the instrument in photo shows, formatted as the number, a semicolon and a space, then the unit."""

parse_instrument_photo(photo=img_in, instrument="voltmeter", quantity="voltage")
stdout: 0.4; V
